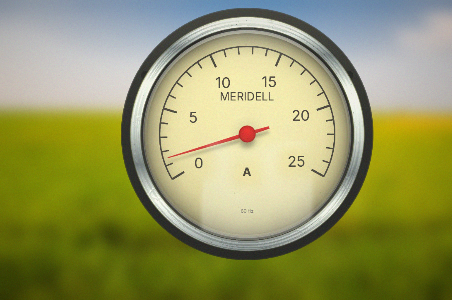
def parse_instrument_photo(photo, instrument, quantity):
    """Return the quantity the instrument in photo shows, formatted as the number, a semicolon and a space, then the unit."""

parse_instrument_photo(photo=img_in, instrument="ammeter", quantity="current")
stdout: 1.5; A
